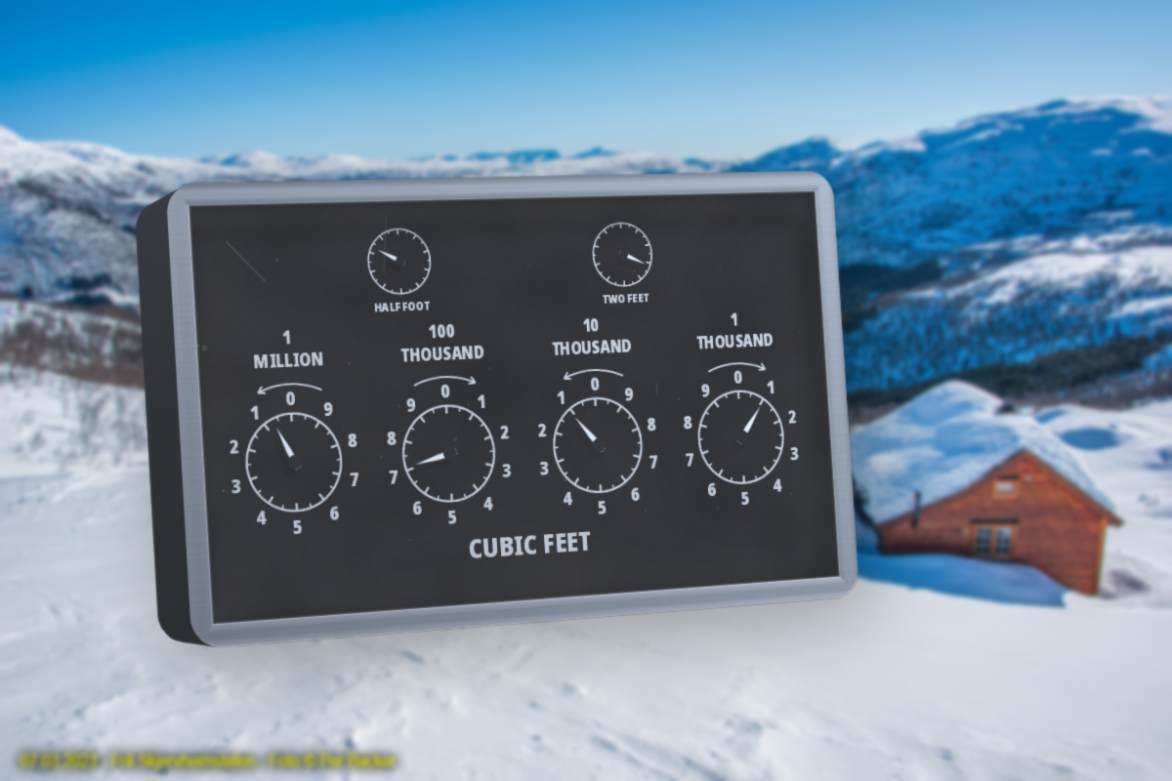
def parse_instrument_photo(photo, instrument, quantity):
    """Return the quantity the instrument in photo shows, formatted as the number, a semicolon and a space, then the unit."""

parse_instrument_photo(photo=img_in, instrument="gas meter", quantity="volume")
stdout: 71100; ft³
